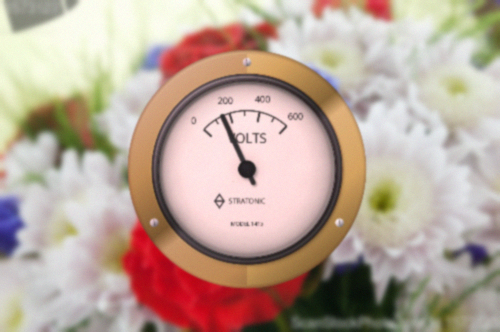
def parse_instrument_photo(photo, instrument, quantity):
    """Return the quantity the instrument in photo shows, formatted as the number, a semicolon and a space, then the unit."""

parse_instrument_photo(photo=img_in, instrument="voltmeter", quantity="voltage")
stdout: 150; V
